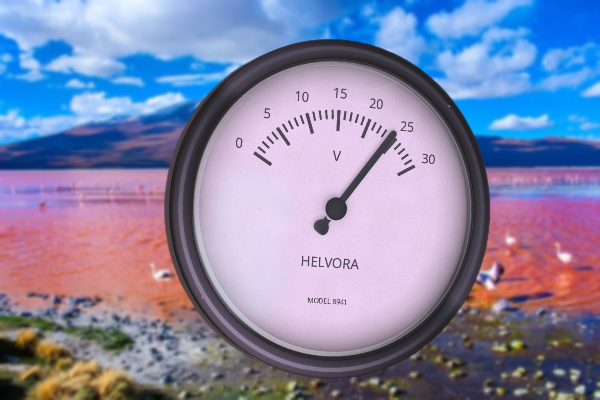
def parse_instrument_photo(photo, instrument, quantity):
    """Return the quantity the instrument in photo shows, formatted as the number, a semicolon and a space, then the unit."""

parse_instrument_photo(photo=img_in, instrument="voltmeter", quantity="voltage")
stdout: 24; V
